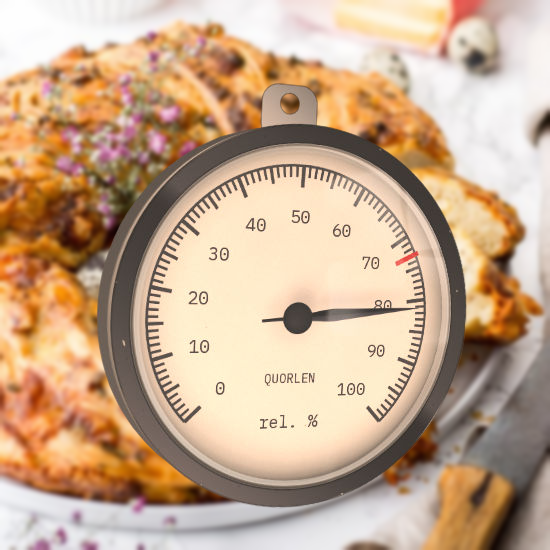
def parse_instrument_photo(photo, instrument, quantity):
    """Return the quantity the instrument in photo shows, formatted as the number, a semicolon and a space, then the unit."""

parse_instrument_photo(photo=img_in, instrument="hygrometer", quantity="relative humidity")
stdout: 81; %
